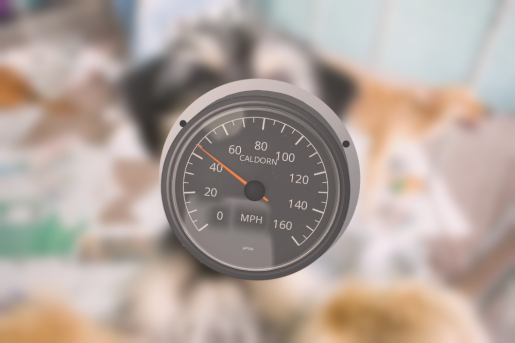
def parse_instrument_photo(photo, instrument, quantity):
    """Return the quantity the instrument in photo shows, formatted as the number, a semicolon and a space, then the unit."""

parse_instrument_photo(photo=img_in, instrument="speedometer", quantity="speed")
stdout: 45; mph
